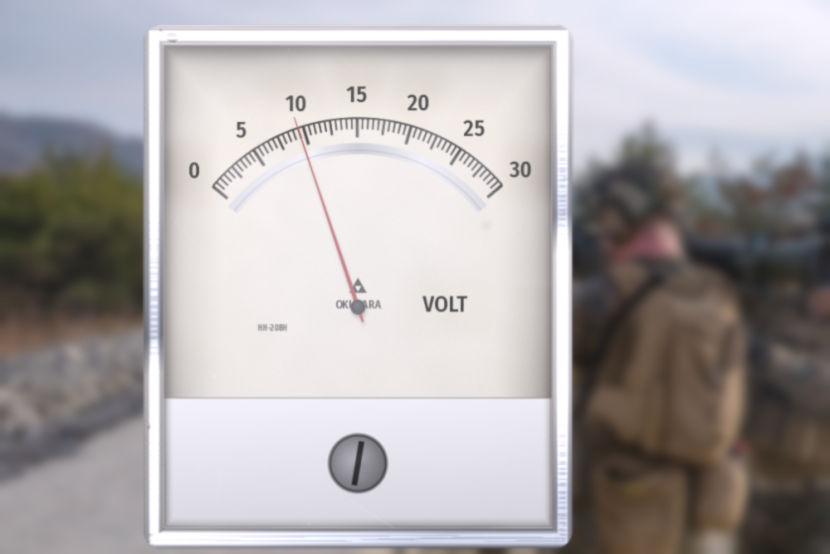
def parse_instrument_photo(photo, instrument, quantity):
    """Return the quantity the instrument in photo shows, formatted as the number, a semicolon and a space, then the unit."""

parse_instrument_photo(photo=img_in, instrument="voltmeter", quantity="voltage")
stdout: 9.5; V
